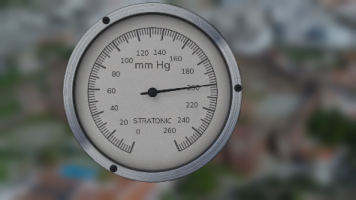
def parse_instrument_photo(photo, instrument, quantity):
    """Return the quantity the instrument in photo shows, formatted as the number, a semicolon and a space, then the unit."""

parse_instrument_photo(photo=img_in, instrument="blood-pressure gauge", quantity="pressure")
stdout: 200; mmHg
